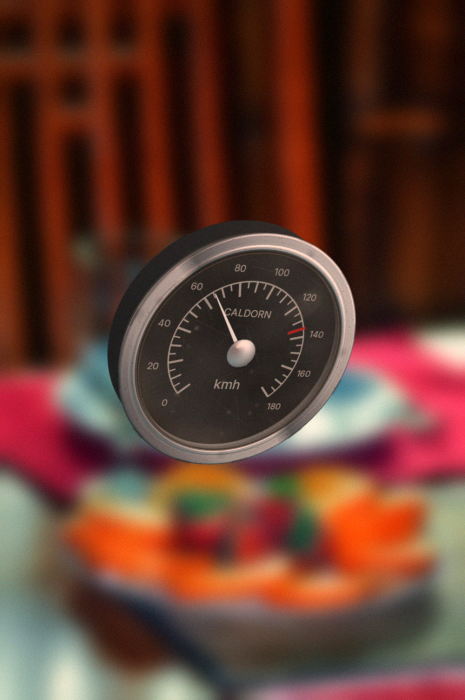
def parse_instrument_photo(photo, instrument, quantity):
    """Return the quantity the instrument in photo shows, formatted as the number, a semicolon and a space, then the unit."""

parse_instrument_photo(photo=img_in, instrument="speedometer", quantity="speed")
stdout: 65; km/h
